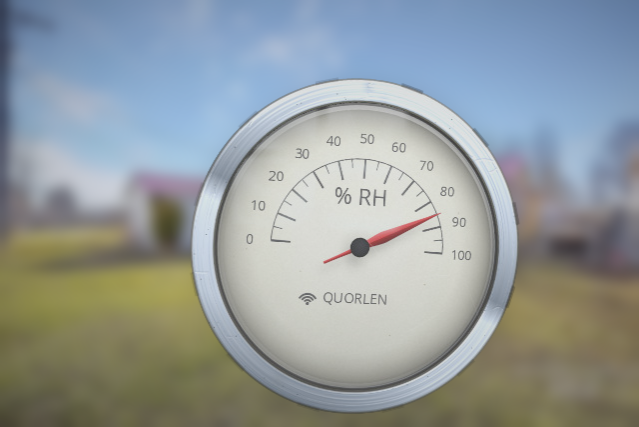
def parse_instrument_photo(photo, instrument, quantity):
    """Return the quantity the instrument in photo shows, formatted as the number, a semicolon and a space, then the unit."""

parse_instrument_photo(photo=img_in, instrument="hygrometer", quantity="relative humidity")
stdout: 85; %
